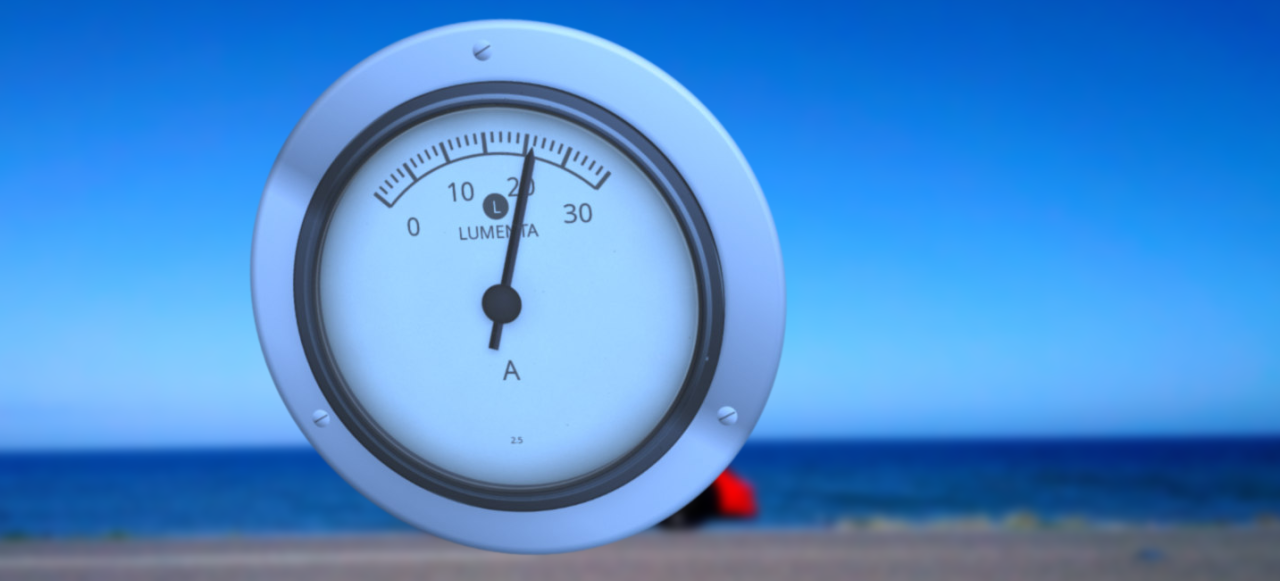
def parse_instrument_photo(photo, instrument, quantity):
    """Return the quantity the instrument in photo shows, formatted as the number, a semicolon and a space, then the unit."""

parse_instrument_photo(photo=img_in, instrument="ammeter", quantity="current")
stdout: 21; A
